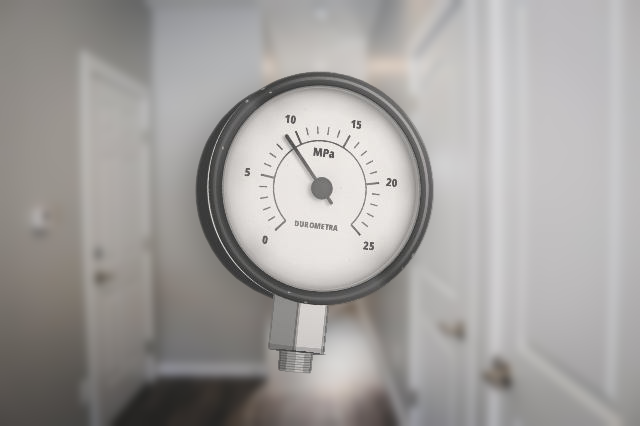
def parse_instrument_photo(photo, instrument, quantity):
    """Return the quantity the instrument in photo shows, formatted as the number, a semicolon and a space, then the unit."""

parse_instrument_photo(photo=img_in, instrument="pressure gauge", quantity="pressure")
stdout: 9; MPa
